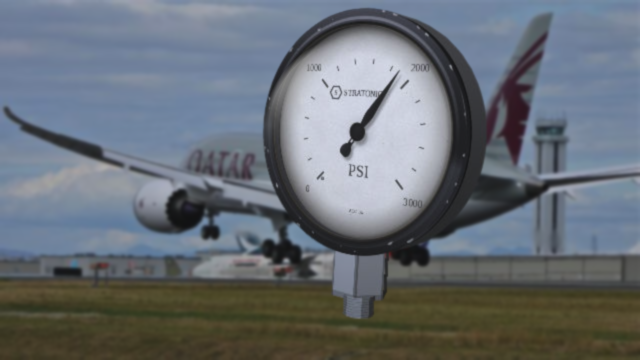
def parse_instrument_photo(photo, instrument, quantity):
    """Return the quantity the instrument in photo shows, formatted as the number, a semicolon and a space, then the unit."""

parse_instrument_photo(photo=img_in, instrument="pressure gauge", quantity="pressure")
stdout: 1900; psi
